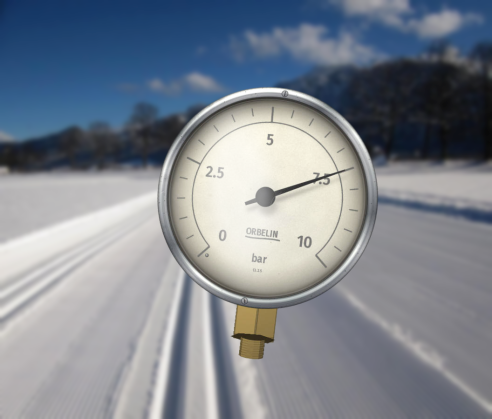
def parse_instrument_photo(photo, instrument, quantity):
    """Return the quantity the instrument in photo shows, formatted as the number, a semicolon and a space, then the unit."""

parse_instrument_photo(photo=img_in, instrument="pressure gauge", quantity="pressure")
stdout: 7.5; bar
